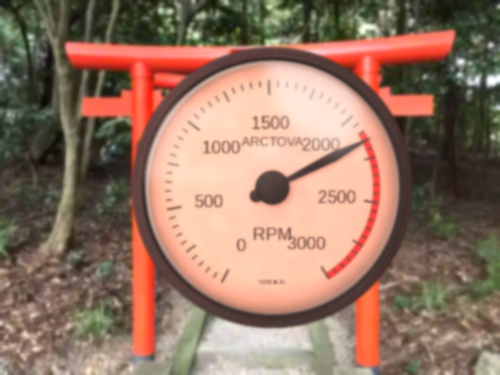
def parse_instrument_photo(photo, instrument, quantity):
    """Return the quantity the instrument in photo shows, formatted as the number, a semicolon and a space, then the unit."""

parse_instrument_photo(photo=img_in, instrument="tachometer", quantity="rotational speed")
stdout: 2150; rpm
